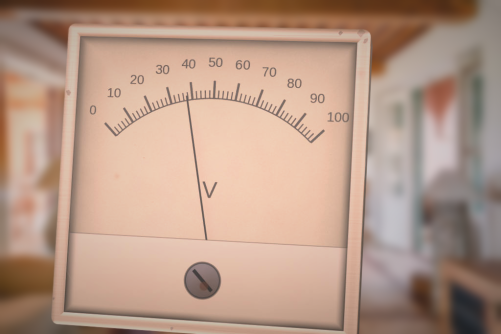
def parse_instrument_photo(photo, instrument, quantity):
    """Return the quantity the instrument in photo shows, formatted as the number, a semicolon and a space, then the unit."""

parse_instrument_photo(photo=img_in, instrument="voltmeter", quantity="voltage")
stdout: 38; V
